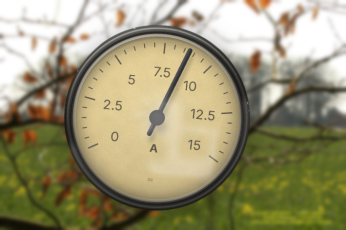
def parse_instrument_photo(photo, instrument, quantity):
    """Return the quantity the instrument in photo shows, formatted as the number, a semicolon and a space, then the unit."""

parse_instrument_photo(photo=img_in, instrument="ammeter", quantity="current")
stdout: 8.75; A
